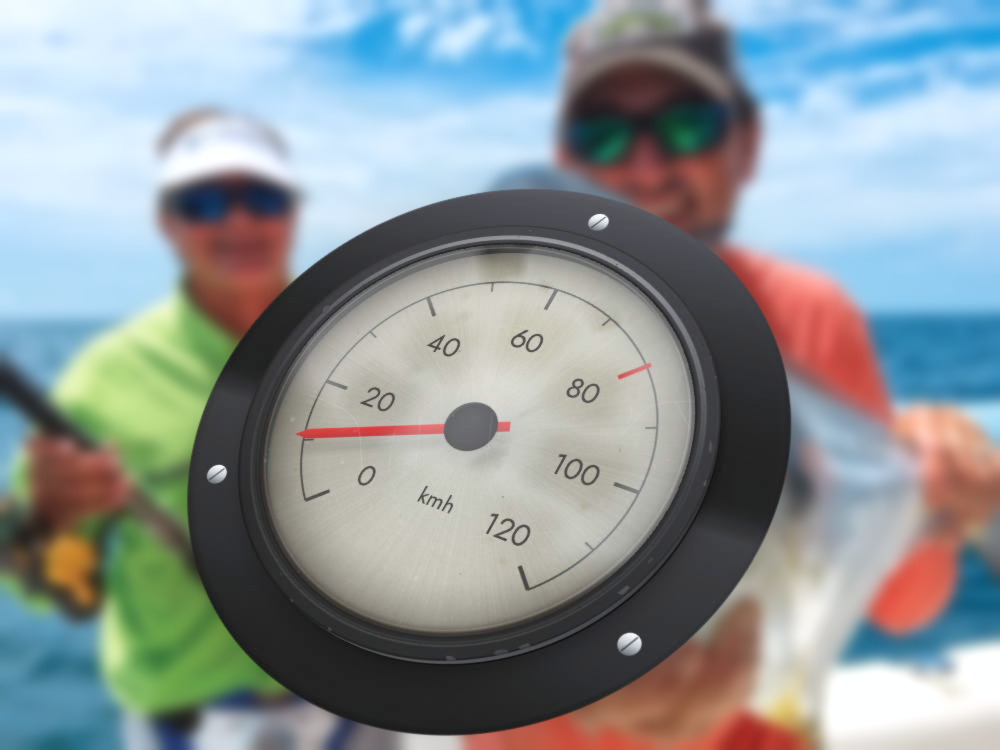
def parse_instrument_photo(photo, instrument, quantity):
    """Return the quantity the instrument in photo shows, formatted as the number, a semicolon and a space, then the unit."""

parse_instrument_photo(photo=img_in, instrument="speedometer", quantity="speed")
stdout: 10; km/h
